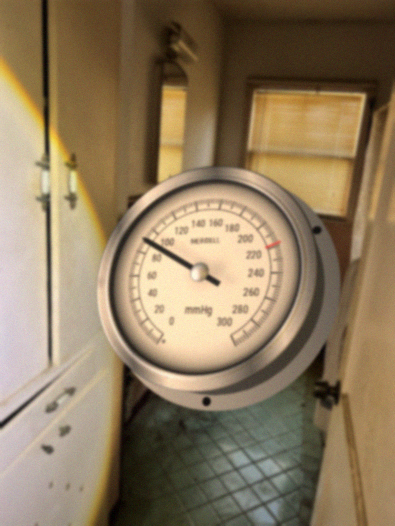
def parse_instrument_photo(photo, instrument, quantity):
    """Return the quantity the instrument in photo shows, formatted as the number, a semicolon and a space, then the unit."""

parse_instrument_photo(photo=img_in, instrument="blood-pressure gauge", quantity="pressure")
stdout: 90; mmHg
